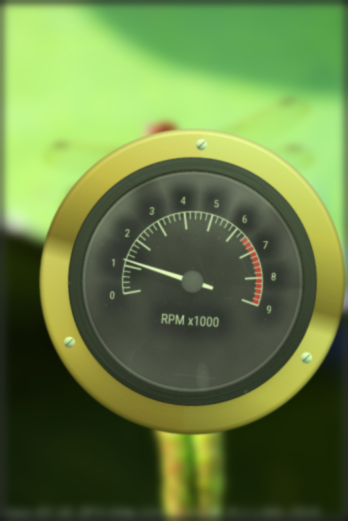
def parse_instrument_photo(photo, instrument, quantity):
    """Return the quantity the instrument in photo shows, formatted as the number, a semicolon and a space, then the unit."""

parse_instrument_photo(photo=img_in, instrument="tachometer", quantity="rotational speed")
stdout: 1200; rpm
